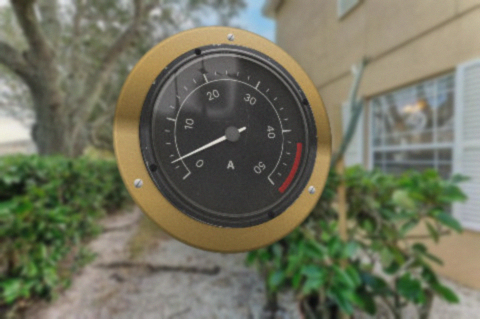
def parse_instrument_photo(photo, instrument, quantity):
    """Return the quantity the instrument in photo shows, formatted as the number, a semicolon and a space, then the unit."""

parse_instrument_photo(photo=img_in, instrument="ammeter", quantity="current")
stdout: 3; A
